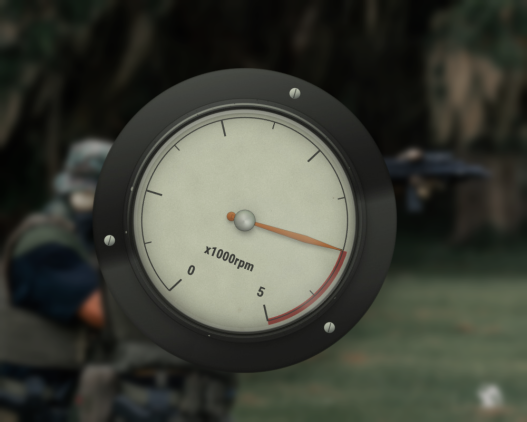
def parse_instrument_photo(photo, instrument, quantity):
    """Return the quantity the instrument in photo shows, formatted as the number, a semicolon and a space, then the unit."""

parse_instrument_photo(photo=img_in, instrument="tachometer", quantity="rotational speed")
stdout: 4000; rpm
